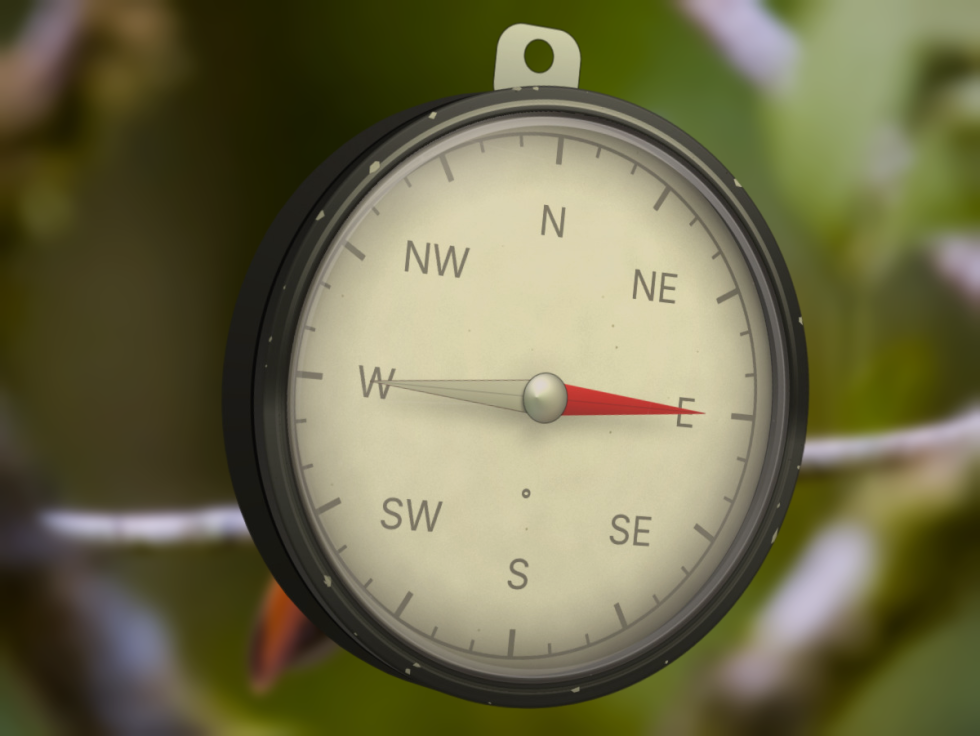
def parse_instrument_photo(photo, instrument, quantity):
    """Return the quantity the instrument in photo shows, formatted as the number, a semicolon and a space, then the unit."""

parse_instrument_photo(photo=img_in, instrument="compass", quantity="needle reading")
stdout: 90; °
